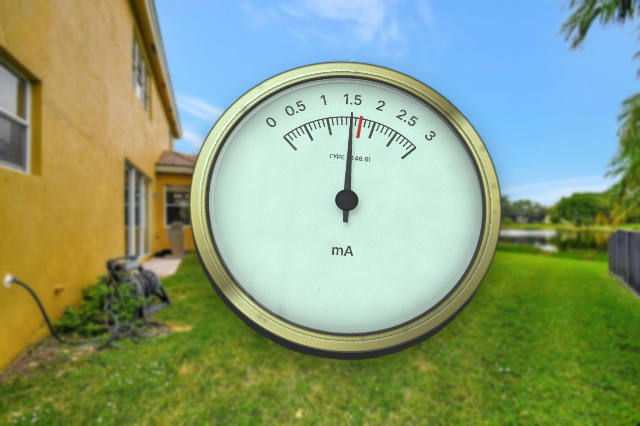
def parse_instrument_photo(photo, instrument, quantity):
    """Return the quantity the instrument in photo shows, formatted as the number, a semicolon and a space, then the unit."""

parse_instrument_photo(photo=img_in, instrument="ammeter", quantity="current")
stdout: 1.5; mA
